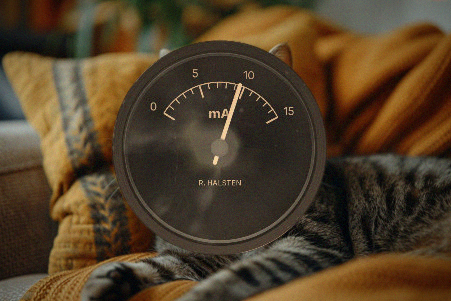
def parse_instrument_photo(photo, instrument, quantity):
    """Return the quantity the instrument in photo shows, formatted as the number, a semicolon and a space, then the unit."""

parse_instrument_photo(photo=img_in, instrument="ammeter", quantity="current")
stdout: 9.5; mA
